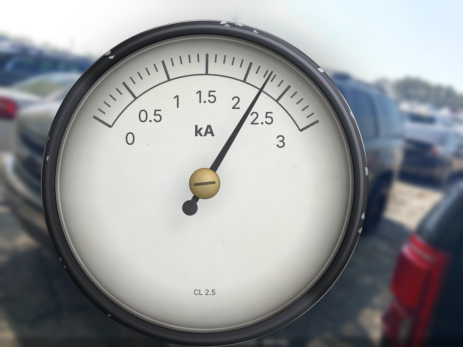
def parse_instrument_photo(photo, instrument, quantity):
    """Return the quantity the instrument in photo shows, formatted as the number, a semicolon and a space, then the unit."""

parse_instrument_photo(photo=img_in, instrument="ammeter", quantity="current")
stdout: 2.25; kA
